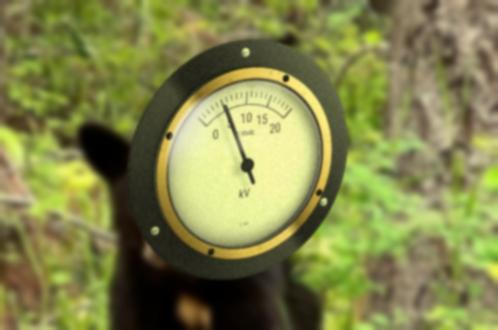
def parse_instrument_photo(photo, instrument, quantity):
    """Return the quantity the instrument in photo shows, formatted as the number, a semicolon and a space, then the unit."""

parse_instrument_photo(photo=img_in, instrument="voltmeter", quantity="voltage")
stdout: 5; kV
